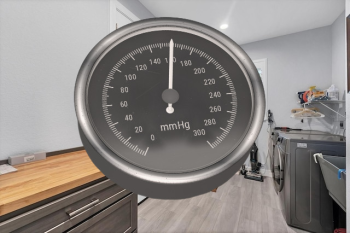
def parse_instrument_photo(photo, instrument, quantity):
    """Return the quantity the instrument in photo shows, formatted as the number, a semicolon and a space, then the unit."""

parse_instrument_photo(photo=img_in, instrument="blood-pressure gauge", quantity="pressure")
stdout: 160; mmHg
